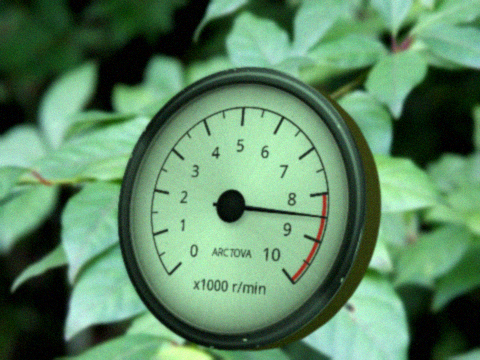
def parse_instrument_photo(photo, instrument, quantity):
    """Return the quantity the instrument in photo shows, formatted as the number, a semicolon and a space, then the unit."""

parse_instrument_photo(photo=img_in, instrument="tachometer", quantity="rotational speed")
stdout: 8500; rpm
